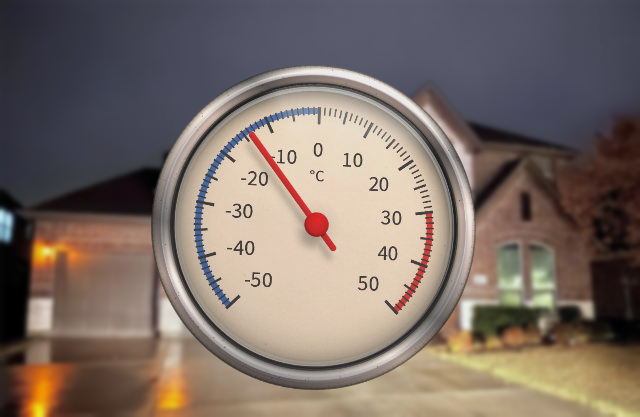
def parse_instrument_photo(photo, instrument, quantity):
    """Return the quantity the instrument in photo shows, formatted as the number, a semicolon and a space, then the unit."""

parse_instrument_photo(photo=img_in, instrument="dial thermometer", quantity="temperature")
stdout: -14; °C
